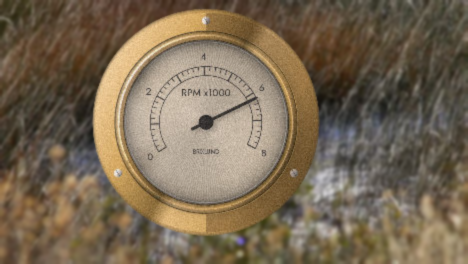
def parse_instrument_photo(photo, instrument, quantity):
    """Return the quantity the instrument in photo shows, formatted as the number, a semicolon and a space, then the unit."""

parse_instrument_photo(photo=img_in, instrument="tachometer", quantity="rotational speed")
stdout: 6200; rpm
